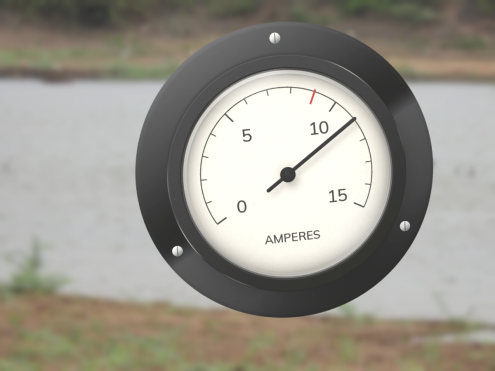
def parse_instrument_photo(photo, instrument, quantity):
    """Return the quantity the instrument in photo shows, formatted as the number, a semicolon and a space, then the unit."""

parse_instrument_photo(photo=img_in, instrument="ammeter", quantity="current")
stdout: 11; A
